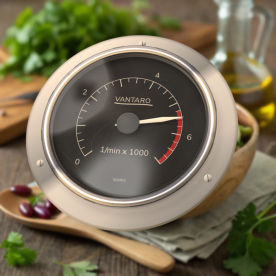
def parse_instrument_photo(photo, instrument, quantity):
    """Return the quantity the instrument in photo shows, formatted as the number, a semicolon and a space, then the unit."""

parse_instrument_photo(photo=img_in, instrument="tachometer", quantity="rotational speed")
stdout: 5500; rpm
